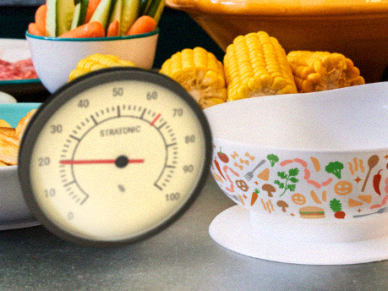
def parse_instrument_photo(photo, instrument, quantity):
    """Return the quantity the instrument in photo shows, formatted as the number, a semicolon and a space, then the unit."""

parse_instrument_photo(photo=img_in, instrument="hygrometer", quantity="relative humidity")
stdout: 20; %
